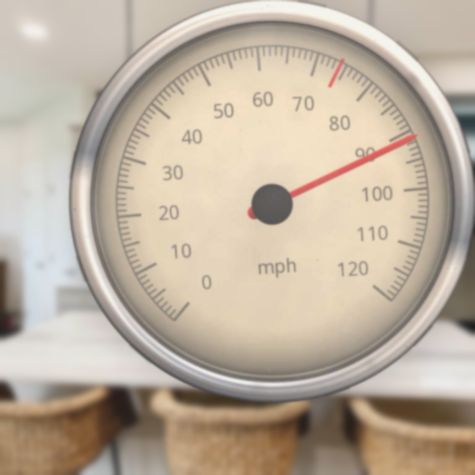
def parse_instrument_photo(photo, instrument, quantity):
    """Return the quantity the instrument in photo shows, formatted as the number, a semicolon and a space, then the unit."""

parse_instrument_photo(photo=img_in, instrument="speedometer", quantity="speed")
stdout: 91; mph
